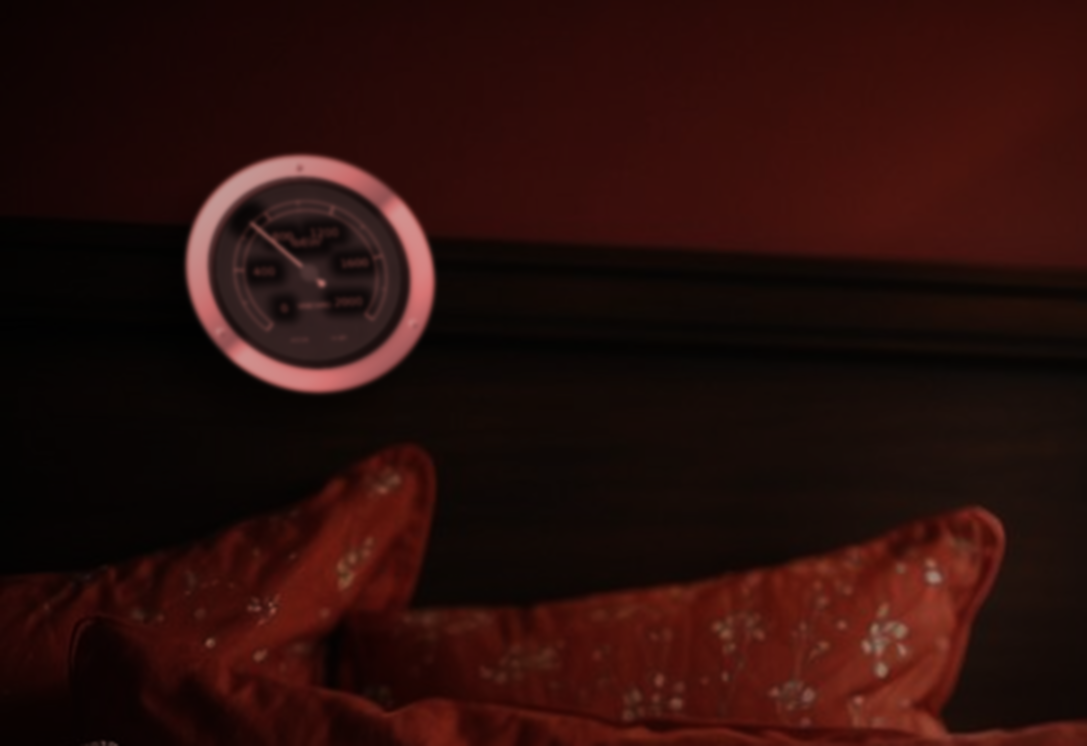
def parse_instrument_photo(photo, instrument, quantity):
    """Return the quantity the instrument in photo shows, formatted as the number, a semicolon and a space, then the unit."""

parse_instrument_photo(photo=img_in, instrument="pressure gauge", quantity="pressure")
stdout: 700; psi
